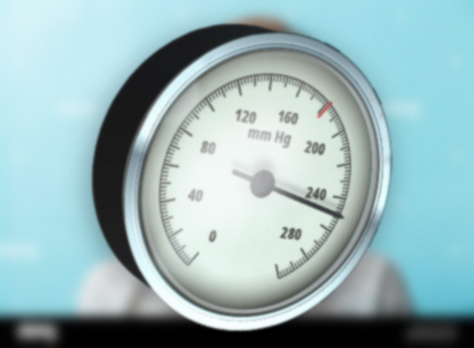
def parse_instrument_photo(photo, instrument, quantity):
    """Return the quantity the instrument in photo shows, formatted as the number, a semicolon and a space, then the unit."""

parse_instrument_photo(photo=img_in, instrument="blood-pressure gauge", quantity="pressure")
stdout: 250; mmHg
